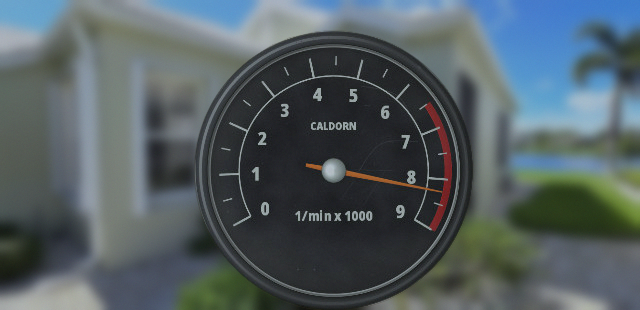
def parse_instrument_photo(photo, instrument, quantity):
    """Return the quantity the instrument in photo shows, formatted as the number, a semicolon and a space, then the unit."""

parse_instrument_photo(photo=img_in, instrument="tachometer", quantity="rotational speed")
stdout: 8250; rpm
